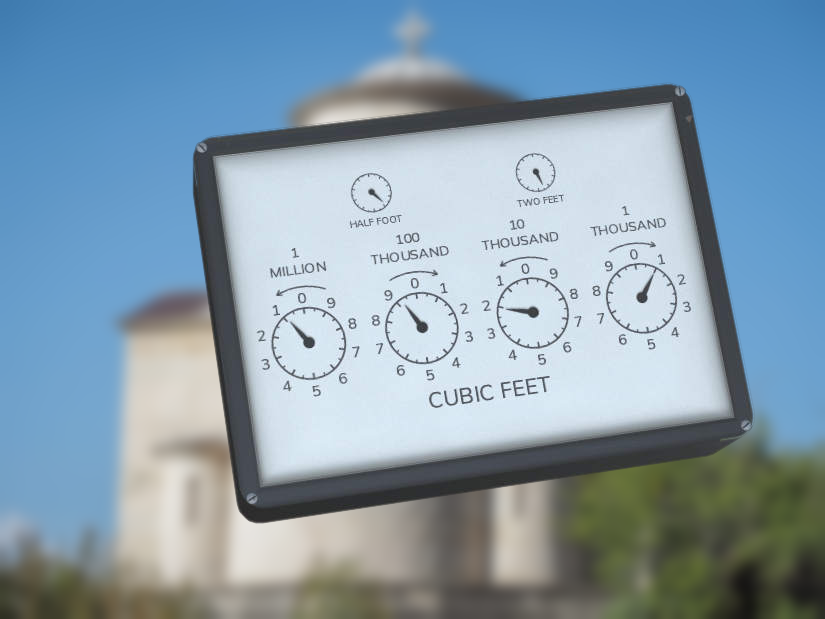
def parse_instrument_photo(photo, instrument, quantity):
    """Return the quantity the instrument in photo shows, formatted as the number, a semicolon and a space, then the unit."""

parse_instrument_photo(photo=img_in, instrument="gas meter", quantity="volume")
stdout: 92100; ft³
